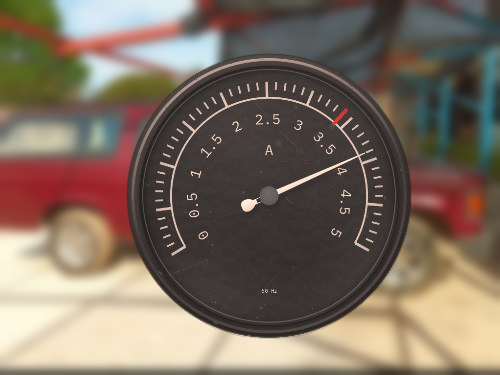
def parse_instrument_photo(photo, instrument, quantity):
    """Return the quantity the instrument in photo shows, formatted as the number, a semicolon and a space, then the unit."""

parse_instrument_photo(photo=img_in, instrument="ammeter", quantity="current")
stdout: 3.9; A
